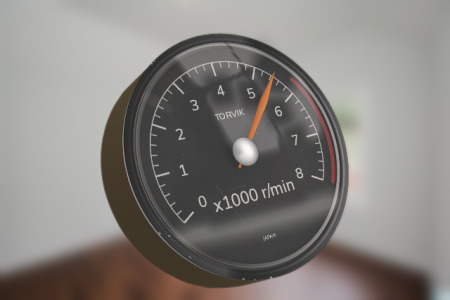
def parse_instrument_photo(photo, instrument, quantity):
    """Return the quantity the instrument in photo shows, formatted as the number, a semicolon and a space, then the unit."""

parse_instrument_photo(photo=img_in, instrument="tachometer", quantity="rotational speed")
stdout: 5400; rpm
